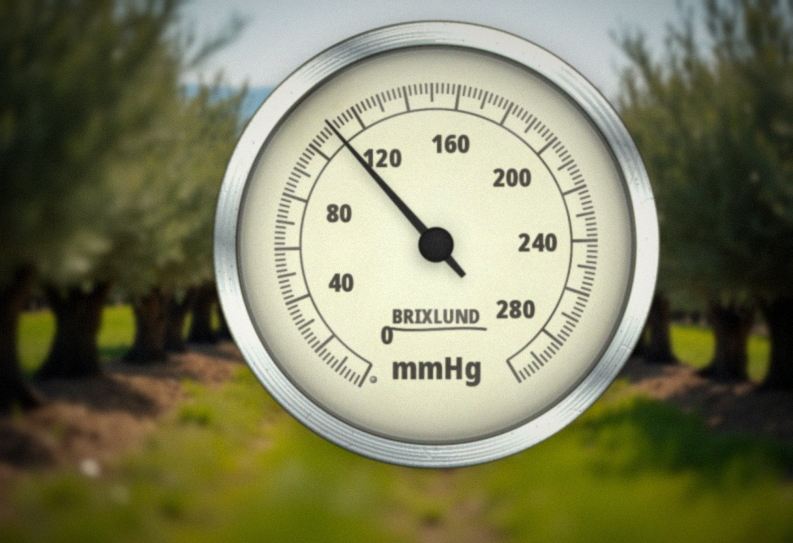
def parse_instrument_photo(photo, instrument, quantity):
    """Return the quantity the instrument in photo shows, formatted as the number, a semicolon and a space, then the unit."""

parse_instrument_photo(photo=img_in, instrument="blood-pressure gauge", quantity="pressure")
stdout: 110; mmHg
